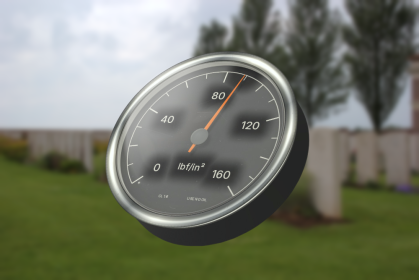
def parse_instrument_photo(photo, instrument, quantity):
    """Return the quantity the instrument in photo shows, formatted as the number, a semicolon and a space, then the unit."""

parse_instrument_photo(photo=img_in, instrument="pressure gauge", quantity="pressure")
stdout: 90; psi
